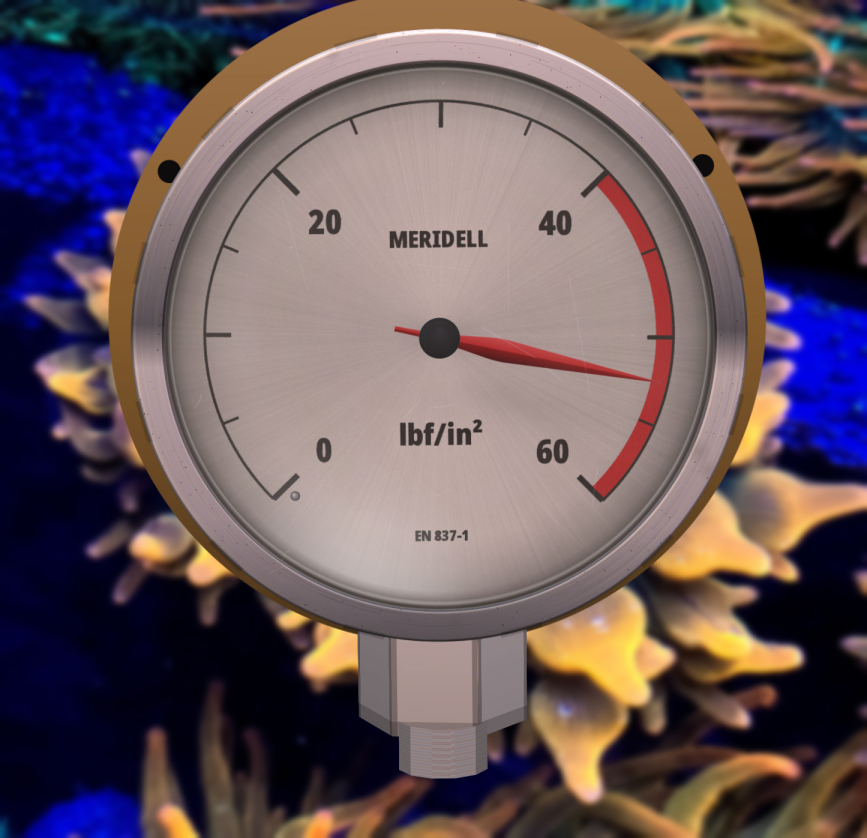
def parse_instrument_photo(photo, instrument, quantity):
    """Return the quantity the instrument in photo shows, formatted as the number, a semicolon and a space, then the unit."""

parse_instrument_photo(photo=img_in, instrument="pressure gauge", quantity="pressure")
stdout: 52.5; psi
